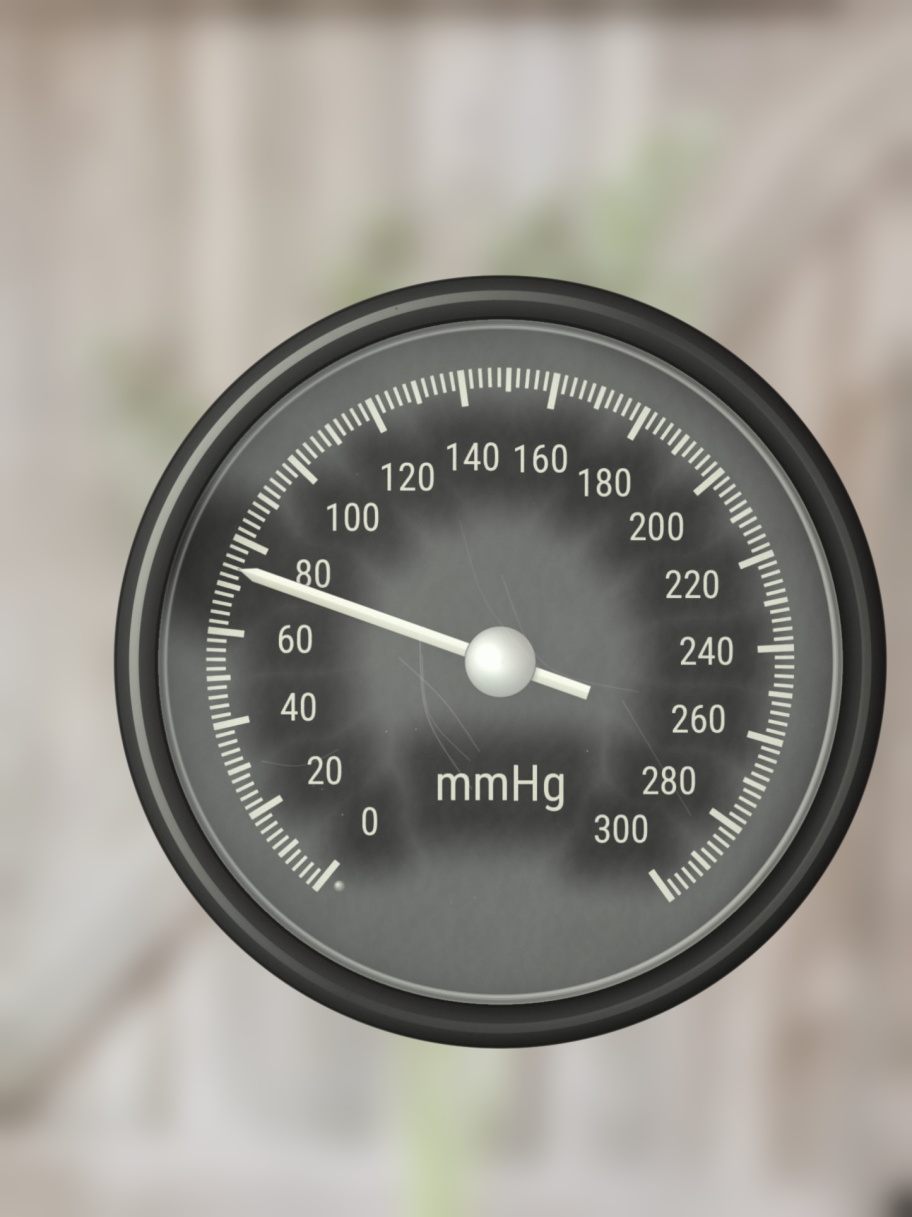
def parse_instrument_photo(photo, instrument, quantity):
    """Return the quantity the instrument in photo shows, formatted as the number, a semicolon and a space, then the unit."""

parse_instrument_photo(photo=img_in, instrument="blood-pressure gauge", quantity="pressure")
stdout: 74; mmHg
